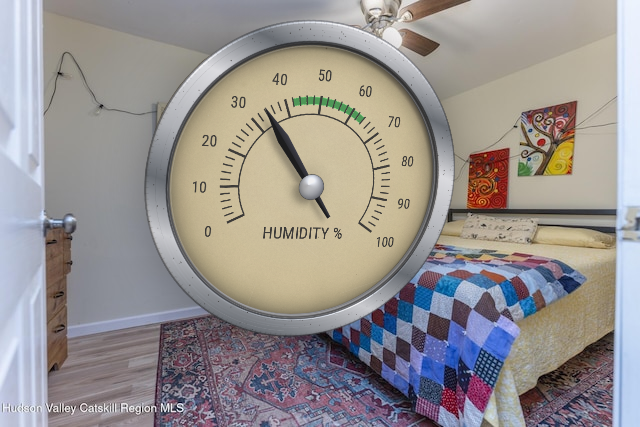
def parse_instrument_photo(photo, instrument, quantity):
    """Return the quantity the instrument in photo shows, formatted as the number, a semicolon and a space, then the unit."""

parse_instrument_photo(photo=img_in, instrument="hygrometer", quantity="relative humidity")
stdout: 34; %
